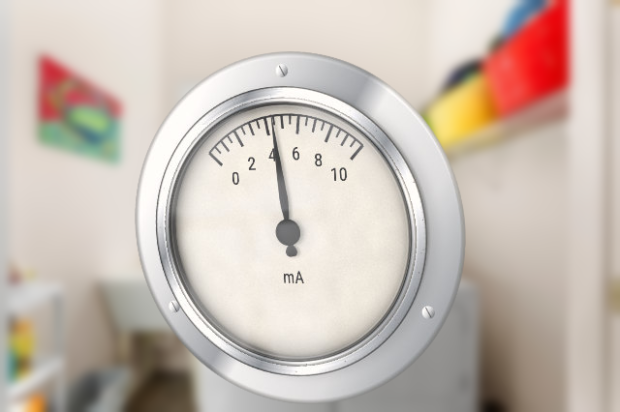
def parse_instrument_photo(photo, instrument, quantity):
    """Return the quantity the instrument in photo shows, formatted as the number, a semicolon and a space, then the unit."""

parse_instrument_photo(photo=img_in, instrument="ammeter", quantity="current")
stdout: 4.5; mA
